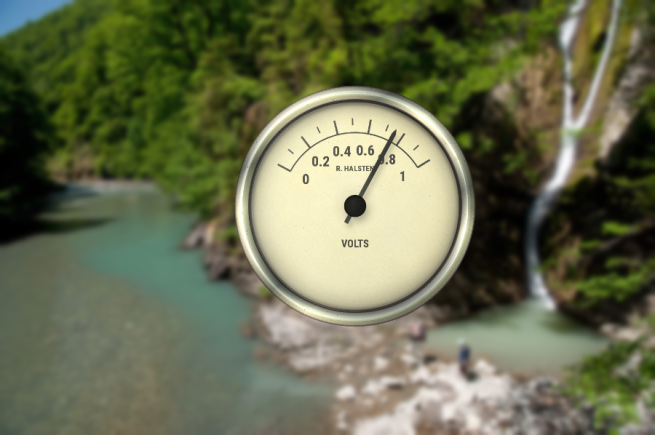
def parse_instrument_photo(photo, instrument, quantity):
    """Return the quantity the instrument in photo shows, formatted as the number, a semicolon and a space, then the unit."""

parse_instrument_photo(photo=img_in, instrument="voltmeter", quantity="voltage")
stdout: 0.75; V
